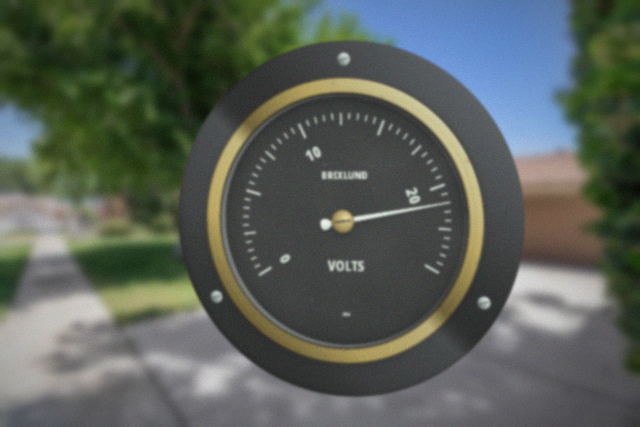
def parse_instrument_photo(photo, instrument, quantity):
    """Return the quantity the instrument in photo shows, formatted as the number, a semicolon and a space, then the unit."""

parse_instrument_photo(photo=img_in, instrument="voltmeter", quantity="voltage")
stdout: 21; V
